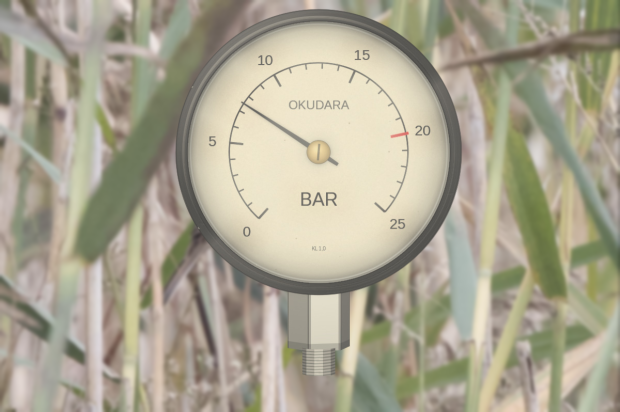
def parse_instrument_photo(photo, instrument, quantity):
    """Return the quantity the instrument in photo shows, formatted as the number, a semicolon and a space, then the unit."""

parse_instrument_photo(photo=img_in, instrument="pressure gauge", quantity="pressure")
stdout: 7.5; bar
